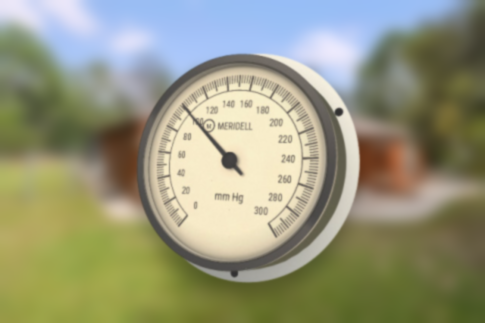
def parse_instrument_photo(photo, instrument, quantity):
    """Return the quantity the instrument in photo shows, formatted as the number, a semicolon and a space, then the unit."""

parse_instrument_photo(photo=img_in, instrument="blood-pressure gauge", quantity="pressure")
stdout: 100; mmHg
